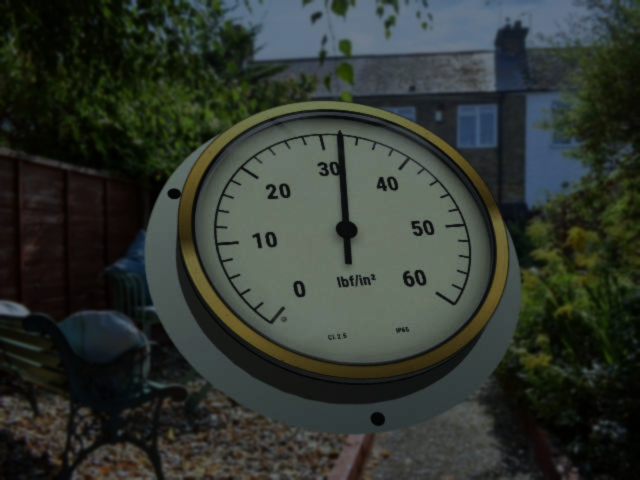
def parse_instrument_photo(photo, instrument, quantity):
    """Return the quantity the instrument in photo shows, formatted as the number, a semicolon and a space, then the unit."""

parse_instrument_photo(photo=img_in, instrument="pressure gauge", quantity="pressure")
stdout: 32; psi
